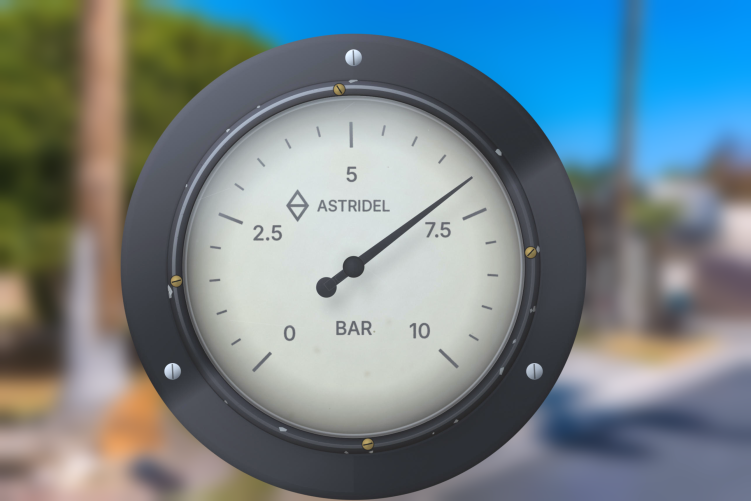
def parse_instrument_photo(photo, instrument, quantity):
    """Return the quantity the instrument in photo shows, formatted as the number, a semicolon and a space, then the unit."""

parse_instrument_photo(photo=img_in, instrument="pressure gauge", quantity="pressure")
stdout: 7; bar
